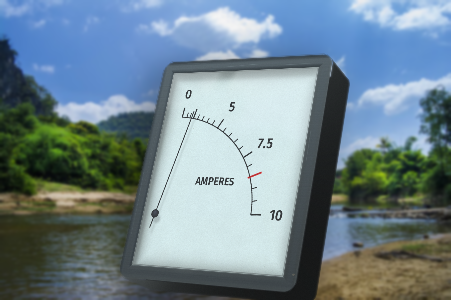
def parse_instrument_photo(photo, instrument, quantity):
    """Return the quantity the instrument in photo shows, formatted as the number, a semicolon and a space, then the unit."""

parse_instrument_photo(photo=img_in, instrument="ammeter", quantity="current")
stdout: 2.5; A
